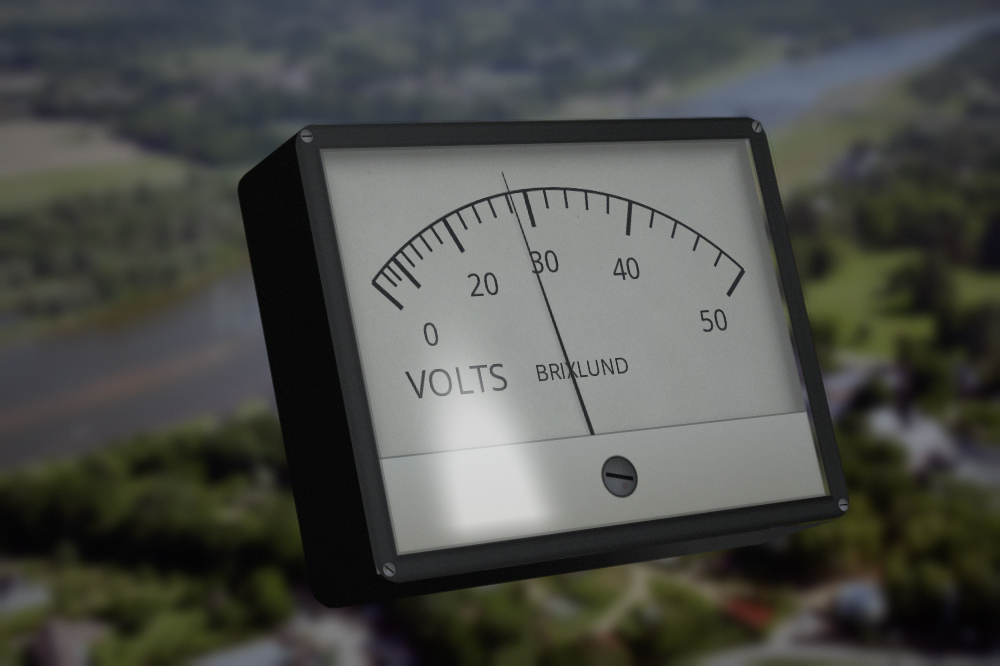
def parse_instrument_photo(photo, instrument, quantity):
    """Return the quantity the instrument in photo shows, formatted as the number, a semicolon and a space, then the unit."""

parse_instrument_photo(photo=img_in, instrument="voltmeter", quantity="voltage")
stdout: 28; V
